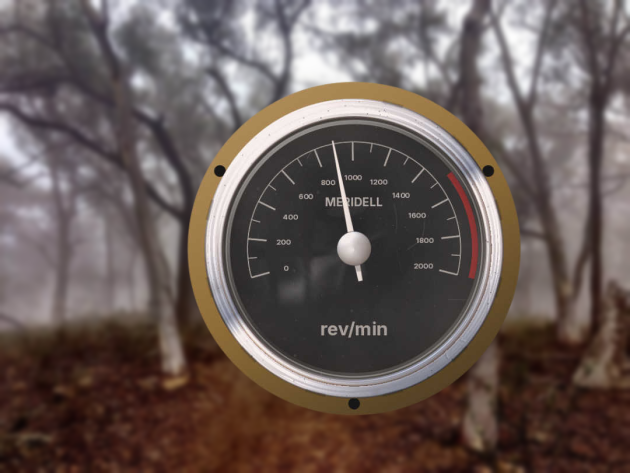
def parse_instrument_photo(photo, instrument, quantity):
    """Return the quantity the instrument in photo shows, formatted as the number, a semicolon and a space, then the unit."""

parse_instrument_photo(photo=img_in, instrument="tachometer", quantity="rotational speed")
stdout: 900; rpm
